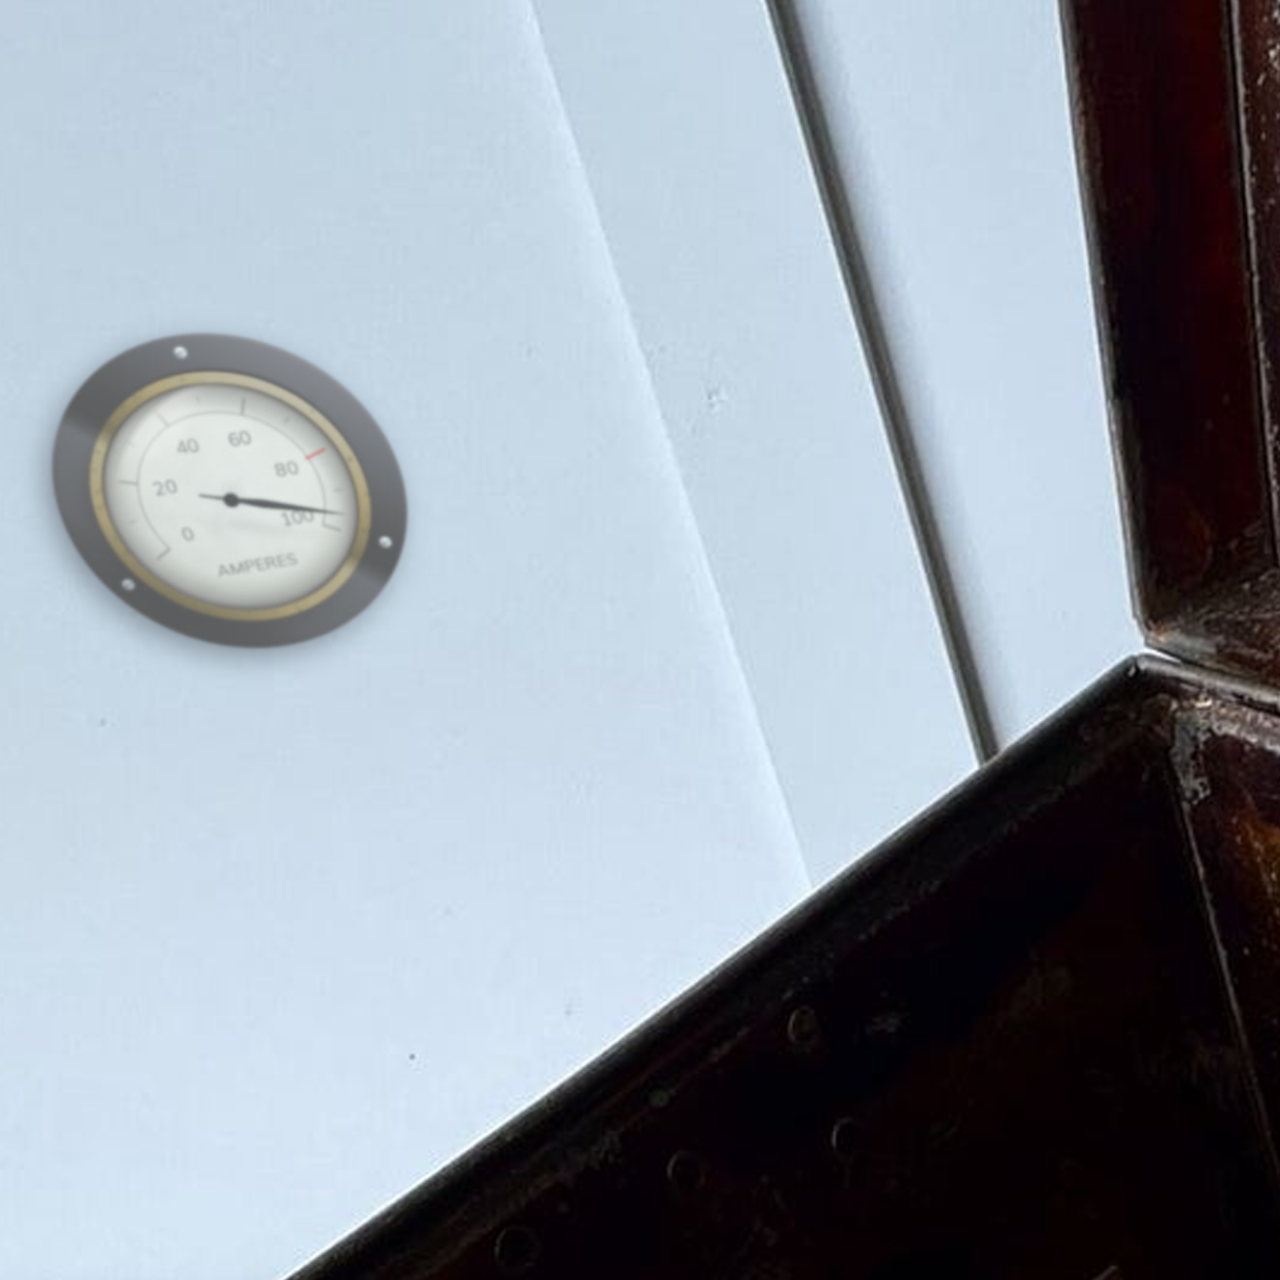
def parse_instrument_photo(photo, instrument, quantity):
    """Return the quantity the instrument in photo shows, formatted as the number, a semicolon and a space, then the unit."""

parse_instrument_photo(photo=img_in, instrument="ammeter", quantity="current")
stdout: 95; A
